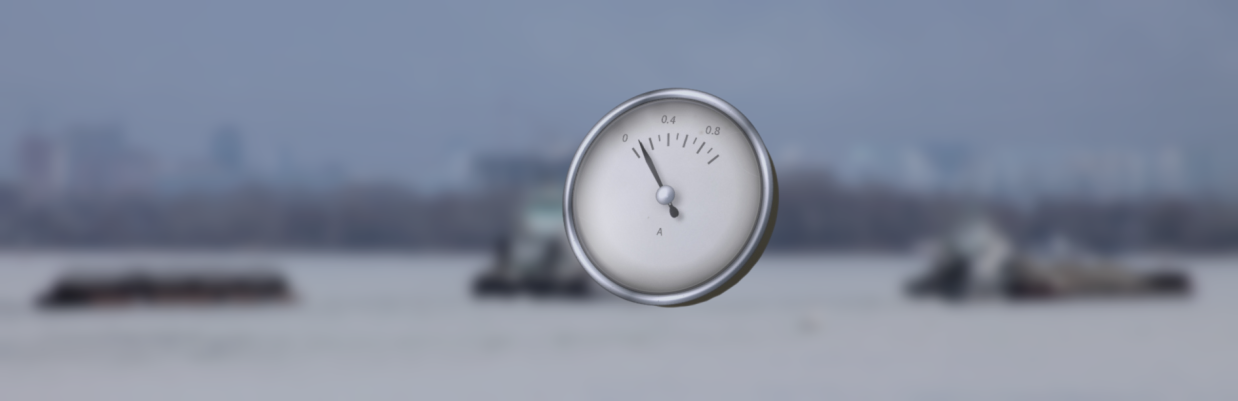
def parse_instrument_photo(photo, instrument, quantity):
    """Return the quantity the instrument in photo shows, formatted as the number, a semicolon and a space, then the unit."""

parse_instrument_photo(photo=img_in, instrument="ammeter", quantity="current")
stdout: 0.1; A
